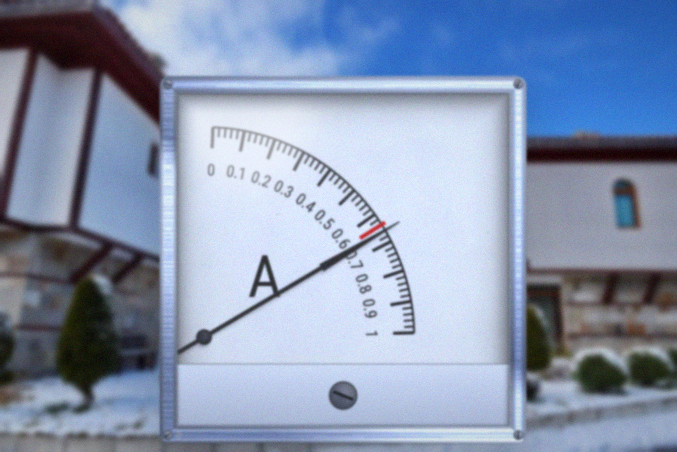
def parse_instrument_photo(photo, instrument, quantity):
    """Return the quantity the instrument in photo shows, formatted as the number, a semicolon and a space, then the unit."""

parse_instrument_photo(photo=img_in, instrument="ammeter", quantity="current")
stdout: 0.66; A
